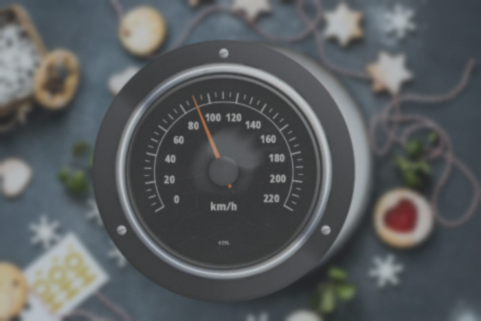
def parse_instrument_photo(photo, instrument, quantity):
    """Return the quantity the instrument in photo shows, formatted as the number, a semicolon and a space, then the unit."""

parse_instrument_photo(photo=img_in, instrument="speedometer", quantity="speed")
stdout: 90; km/h
